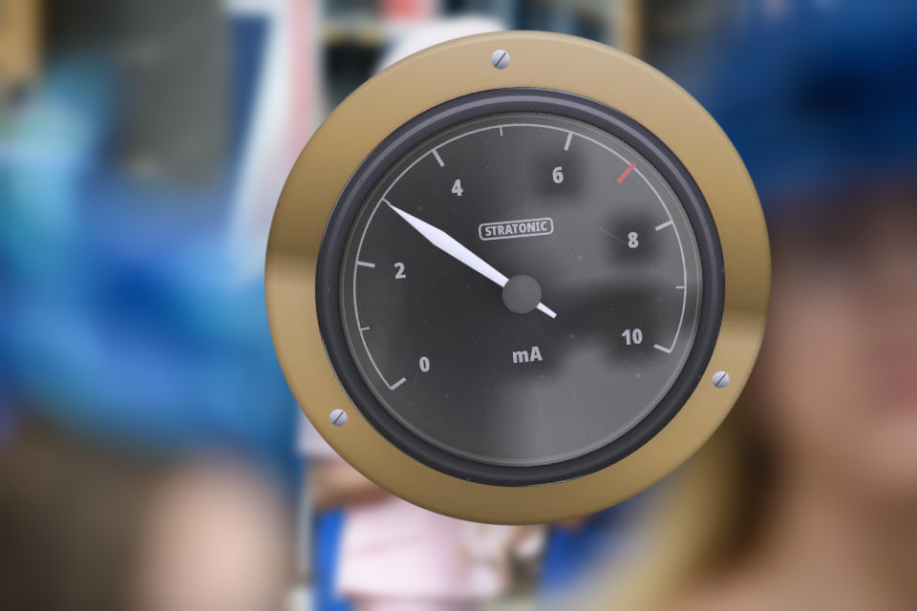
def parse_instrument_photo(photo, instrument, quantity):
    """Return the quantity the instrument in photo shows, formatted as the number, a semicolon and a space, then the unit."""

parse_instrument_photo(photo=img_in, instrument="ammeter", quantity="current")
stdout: 3; mA
